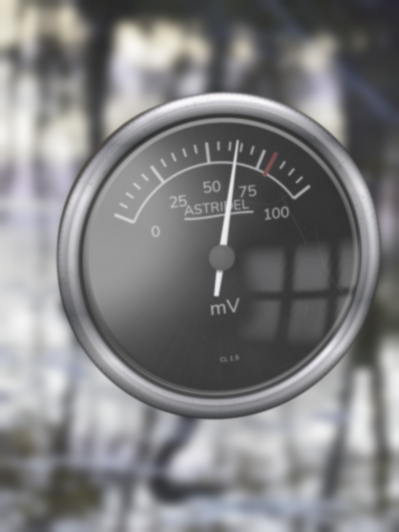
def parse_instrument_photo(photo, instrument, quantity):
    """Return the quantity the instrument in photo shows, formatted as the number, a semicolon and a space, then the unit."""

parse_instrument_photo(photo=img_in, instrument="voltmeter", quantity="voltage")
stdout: 62.5; mV
